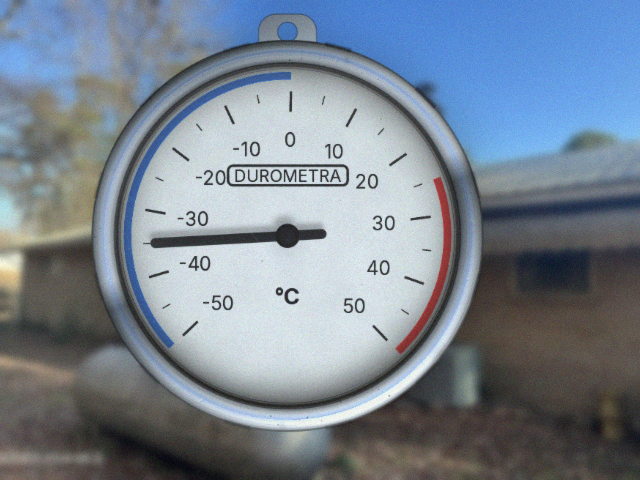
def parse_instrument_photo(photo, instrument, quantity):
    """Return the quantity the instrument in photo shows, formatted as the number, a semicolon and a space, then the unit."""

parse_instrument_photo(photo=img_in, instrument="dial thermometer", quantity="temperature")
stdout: -35; °C
